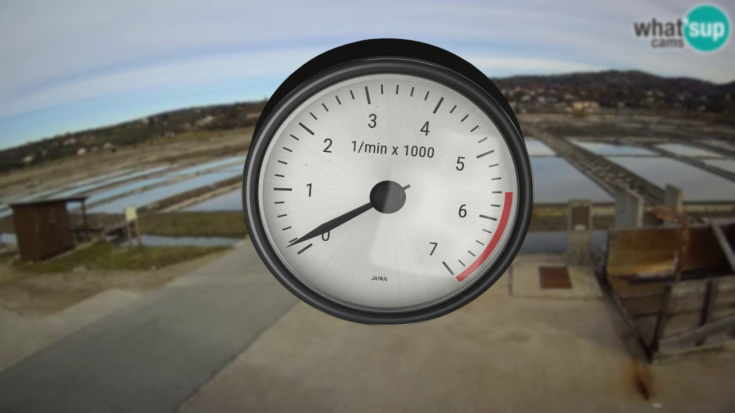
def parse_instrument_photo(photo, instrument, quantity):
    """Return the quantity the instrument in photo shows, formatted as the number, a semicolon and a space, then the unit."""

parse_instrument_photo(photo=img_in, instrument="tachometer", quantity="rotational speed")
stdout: 200; rpm
